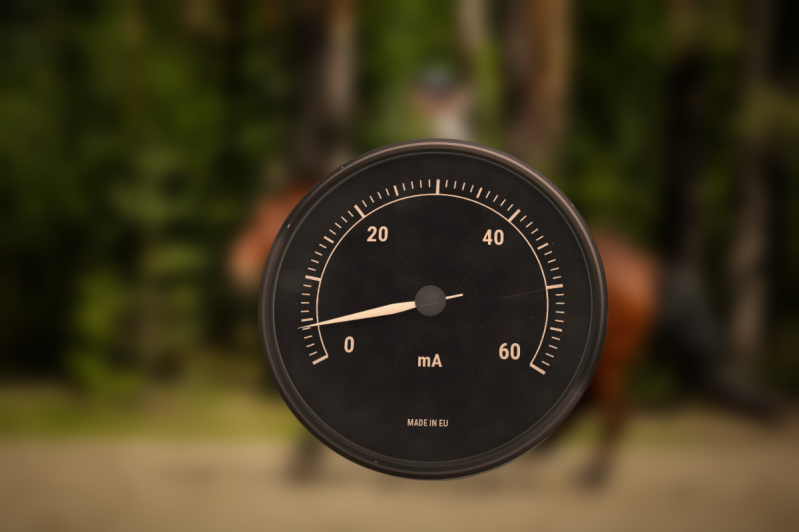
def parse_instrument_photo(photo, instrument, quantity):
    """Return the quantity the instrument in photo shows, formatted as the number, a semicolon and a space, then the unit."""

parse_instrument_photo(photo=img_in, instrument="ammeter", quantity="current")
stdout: 4; mA
